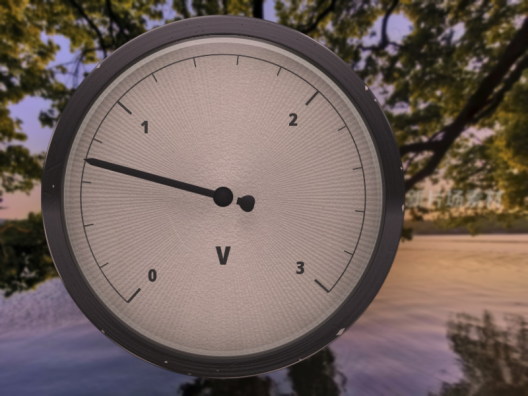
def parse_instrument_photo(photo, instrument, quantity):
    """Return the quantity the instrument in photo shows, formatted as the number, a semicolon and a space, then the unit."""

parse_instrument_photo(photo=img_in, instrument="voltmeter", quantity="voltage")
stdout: 0.7; V
